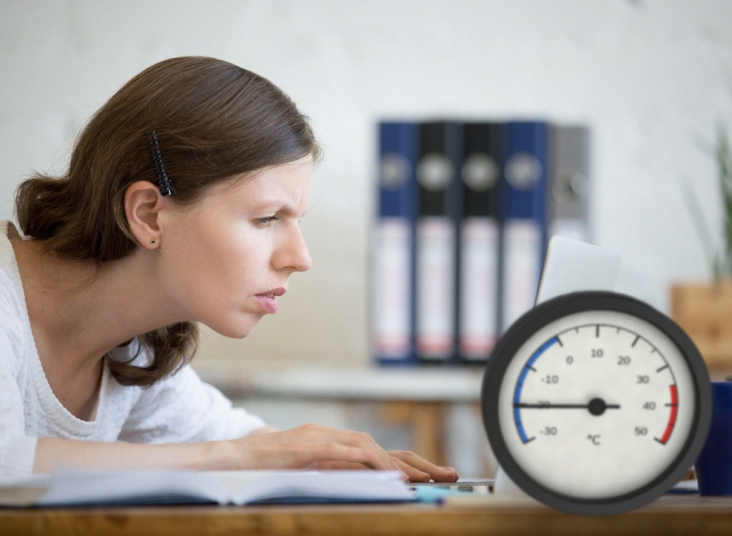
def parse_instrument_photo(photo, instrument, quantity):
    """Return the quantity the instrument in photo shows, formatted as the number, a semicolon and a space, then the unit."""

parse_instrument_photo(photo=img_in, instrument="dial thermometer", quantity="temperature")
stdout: -20; °C
